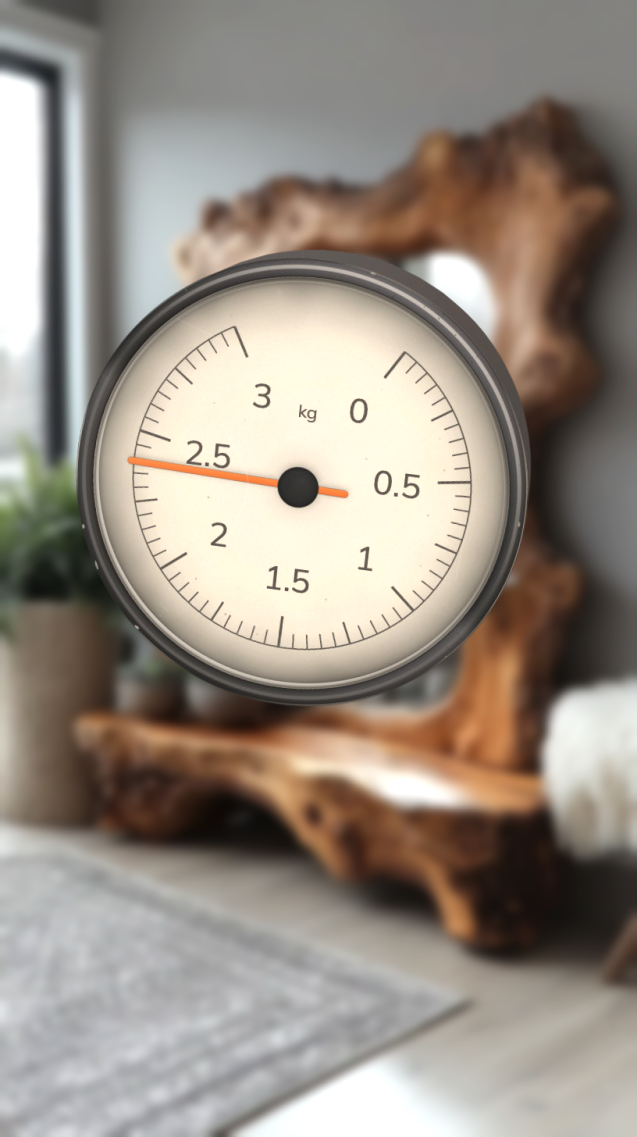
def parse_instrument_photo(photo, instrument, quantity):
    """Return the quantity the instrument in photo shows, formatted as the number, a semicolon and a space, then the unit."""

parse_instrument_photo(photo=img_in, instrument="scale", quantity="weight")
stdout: 2.4; kg
